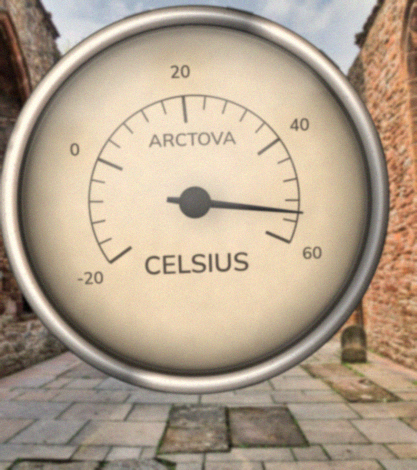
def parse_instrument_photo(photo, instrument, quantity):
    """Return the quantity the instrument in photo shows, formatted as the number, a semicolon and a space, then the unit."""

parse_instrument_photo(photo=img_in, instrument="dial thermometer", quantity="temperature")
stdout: 54; °C
